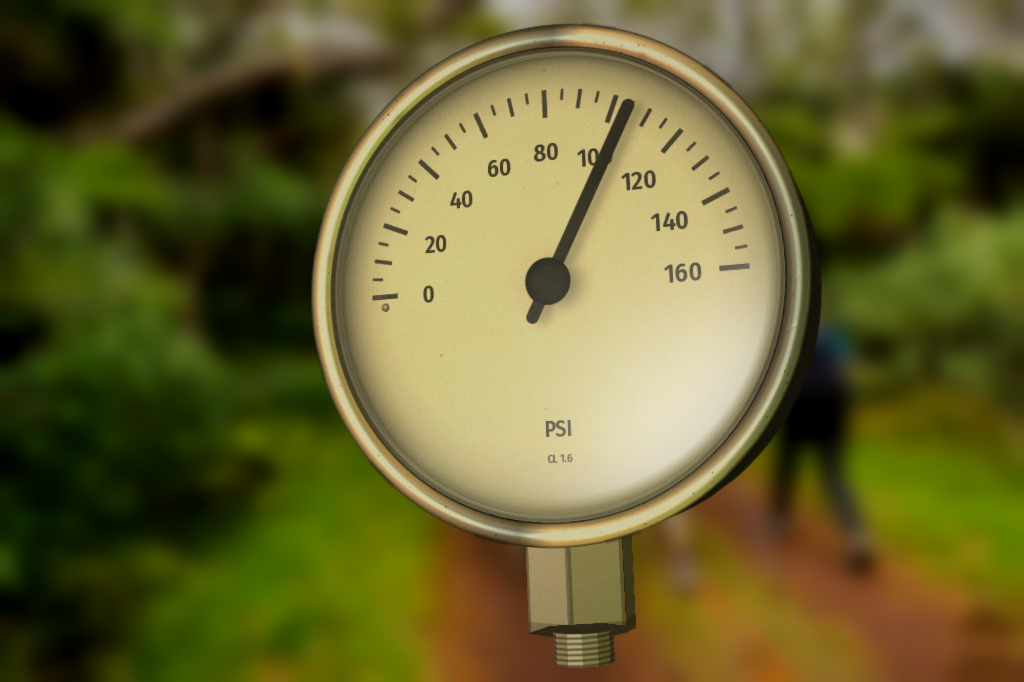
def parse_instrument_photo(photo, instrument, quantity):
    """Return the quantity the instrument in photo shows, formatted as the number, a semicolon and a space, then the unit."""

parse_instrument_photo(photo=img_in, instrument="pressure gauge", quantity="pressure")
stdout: 105; psi
